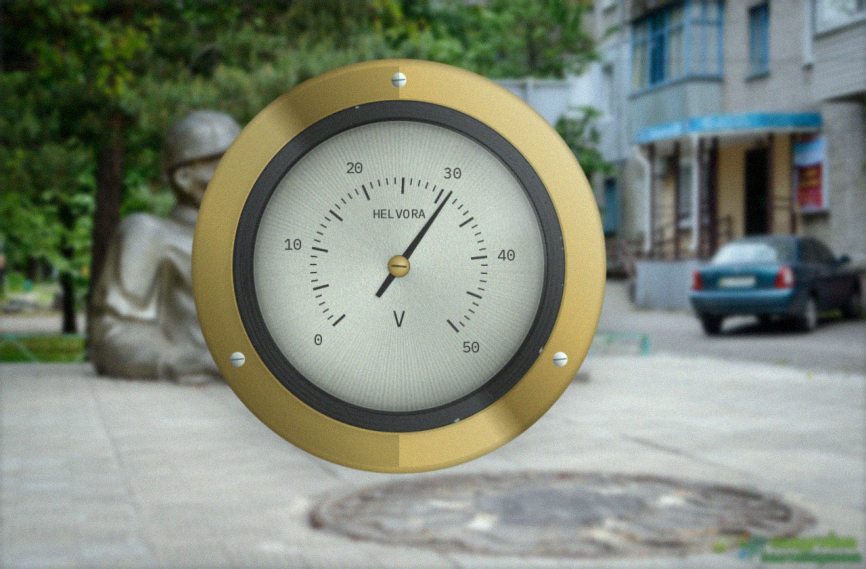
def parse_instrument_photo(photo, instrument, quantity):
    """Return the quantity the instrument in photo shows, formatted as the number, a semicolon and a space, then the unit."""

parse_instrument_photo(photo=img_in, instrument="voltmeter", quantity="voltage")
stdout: 31; V
